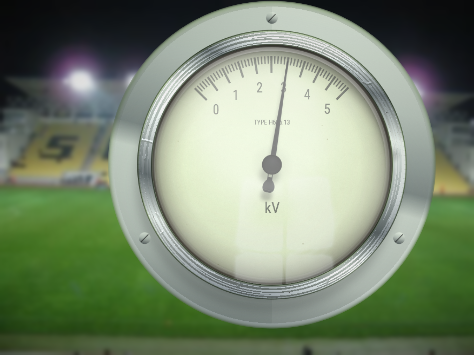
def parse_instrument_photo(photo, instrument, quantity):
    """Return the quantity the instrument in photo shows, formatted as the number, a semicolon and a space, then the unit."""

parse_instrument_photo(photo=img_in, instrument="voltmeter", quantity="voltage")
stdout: 3; kV
